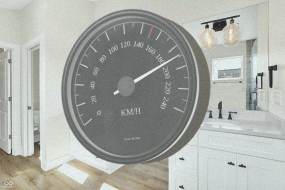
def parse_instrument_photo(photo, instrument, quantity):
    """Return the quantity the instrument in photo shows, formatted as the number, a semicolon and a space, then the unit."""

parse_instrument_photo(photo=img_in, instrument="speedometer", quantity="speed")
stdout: 190; km/h
